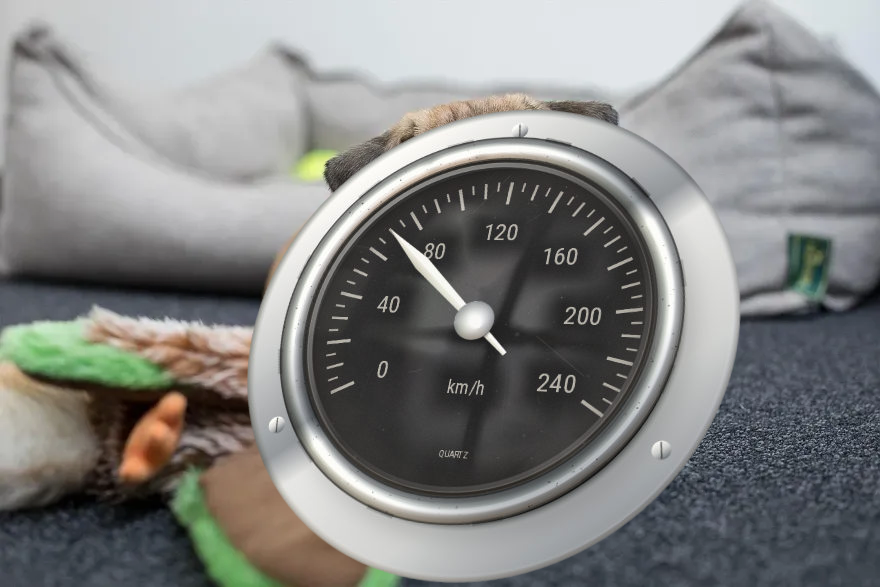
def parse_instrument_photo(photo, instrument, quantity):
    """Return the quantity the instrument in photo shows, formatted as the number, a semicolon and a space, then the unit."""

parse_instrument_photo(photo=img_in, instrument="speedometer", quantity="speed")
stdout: 70; km/h
